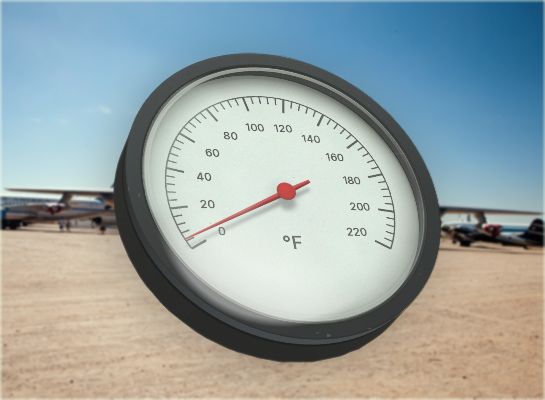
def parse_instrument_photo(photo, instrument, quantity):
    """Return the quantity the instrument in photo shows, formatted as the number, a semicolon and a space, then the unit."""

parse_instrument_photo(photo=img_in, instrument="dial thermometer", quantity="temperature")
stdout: 4; °F
